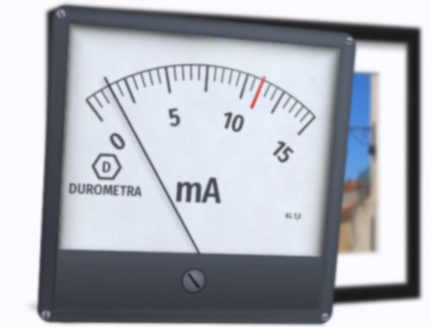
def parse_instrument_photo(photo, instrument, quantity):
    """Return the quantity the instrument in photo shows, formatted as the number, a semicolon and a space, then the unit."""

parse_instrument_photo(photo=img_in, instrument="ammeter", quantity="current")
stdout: 1.5; mA
